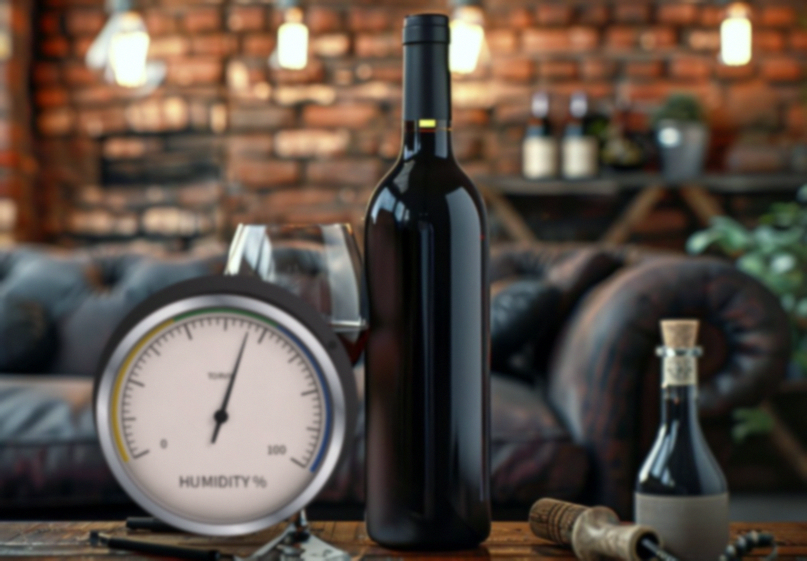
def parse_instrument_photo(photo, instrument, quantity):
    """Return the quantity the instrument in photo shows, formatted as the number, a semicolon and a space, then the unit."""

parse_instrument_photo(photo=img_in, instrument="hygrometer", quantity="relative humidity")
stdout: 56; %
